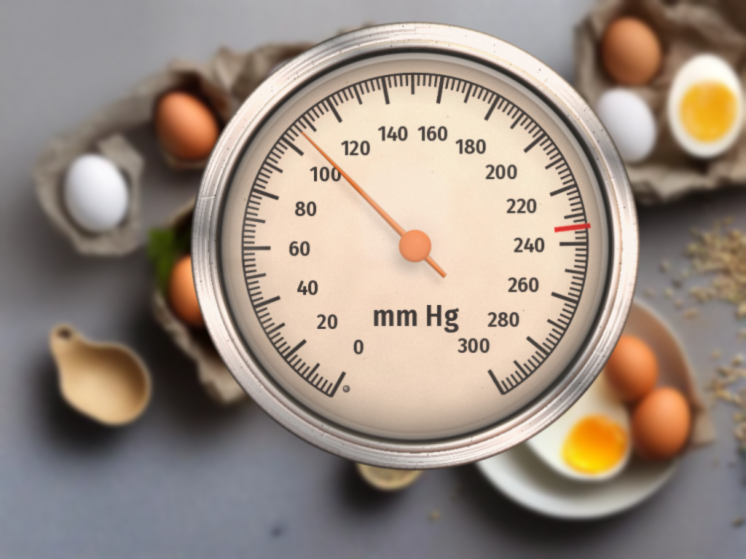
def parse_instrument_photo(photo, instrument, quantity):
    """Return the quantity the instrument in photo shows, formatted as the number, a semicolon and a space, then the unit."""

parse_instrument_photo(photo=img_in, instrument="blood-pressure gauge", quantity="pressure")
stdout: 106; mmHg
